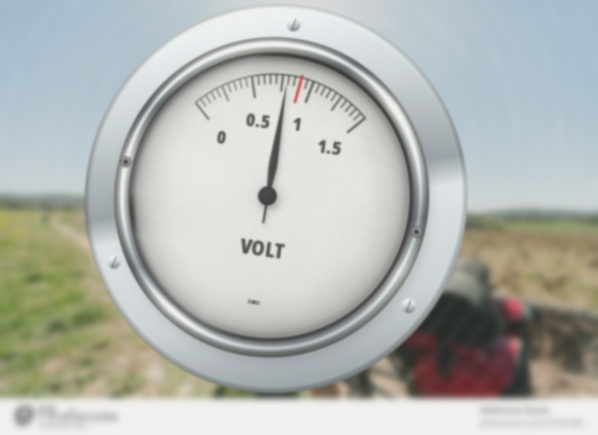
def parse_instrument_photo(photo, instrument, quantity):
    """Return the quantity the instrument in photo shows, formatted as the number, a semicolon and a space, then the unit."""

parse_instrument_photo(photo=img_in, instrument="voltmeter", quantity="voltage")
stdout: 0.8; V
